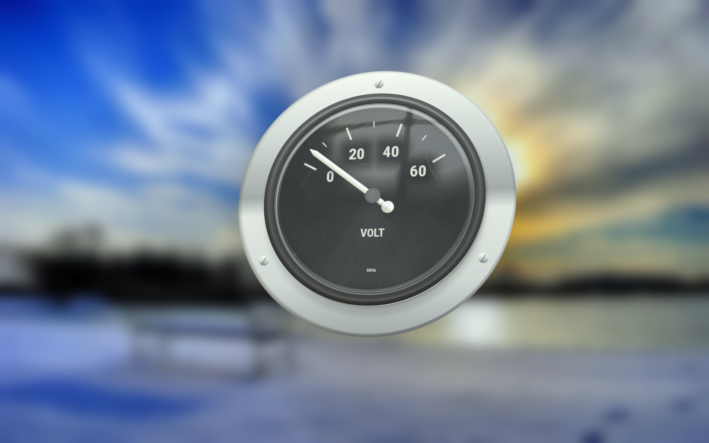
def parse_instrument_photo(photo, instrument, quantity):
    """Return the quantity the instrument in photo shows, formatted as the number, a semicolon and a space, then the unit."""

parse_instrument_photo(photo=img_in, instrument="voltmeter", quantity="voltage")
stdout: 5; V
